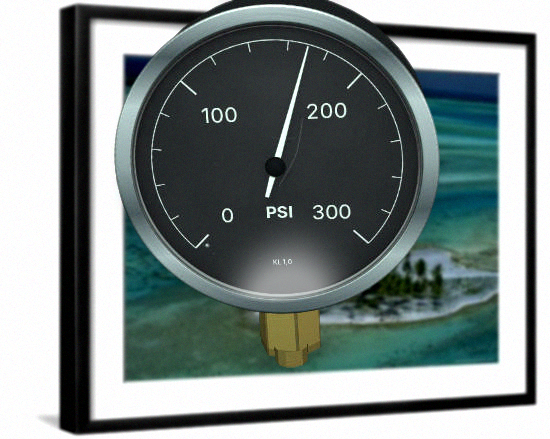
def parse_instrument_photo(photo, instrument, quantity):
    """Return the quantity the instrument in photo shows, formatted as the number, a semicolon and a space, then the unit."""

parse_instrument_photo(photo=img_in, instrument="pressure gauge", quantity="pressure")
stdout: 170; psi
